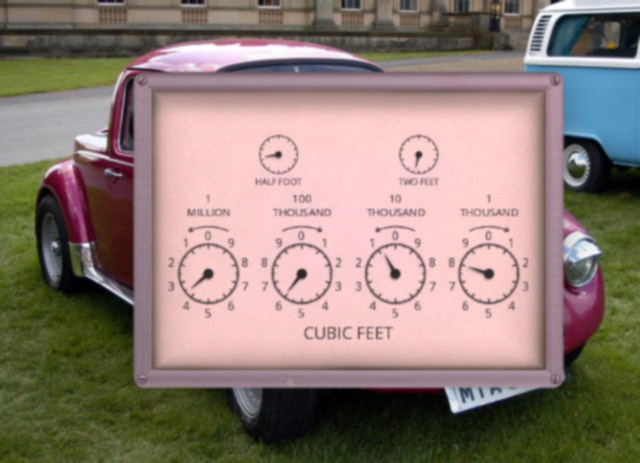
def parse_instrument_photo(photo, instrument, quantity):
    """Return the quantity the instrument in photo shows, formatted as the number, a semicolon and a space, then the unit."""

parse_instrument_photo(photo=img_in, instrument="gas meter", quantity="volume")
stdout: 360800; ft³
